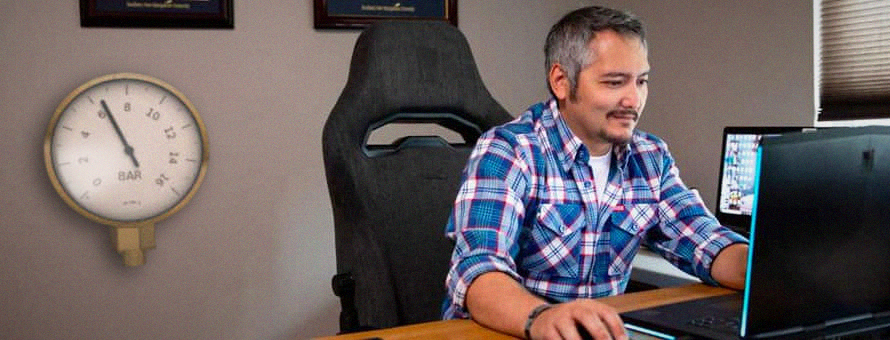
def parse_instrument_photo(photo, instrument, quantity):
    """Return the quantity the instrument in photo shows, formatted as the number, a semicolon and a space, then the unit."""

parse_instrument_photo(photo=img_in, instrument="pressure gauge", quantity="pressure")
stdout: 6.5; bar
